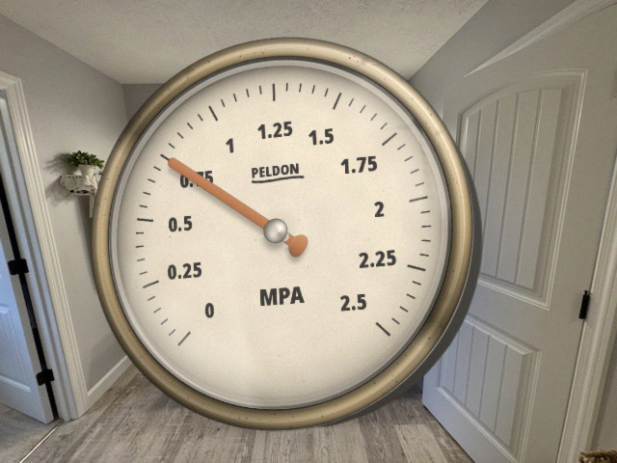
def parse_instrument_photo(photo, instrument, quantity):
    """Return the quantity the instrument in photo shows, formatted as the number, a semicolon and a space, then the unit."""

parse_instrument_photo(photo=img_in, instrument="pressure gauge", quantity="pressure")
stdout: 0.75; MPa
